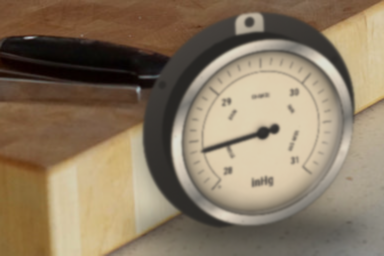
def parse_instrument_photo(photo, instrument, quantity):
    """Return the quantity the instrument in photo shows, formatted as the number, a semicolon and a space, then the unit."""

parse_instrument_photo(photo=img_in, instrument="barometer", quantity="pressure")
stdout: 28.4; inHg
